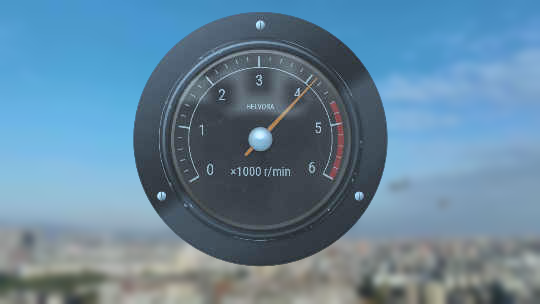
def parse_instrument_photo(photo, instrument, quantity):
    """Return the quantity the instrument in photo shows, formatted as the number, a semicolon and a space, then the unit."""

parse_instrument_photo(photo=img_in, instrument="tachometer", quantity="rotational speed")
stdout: 4100; rpm
